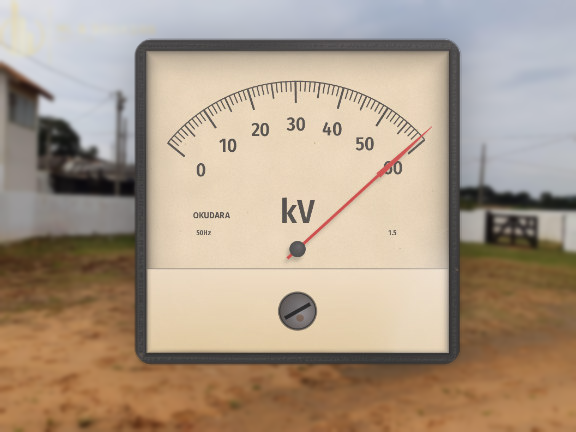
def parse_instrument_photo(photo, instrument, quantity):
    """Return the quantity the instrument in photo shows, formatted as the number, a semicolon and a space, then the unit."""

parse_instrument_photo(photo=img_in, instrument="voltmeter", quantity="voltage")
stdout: 59; kV
